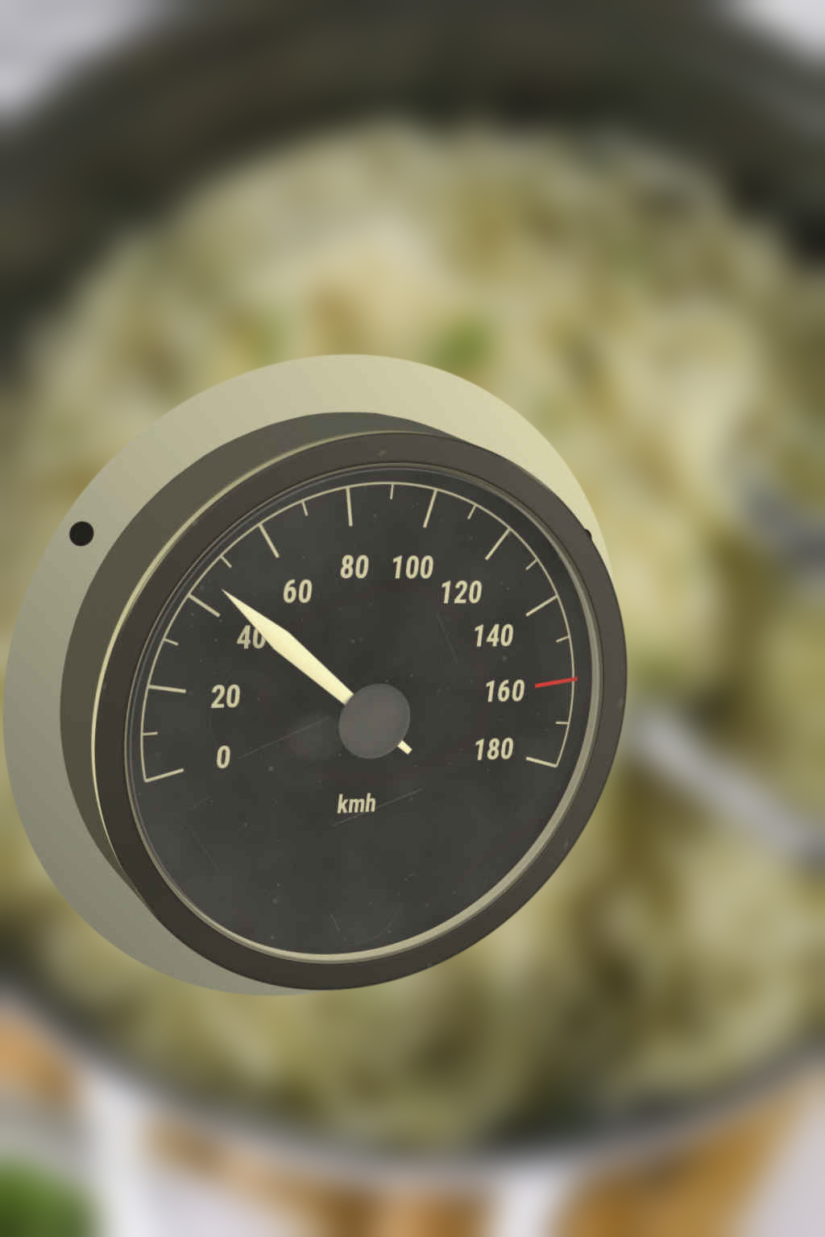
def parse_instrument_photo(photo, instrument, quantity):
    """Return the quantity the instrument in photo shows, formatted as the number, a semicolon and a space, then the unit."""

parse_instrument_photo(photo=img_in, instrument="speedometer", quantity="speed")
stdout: 45; km/h
